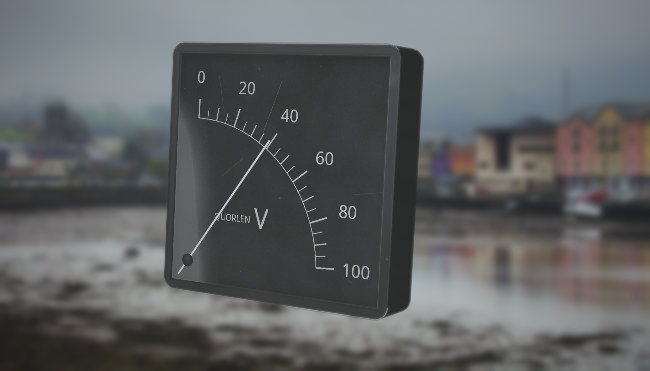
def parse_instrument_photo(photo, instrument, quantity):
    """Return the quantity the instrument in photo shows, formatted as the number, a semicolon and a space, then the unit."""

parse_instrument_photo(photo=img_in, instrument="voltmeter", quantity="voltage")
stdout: 40; V
